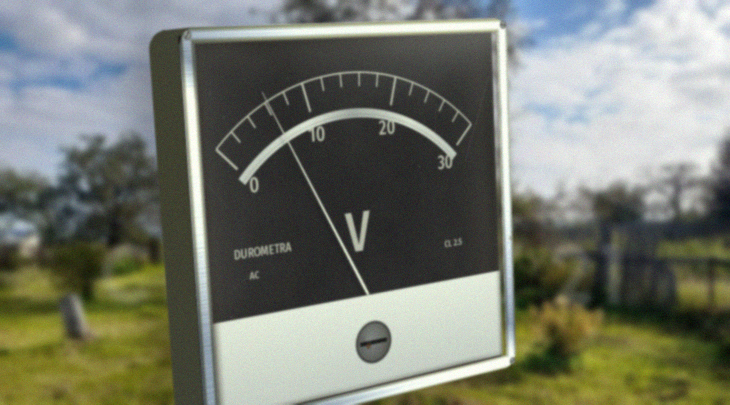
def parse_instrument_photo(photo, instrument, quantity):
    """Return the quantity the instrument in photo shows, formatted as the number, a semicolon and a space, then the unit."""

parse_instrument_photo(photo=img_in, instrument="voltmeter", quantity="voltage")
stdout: 6; V
